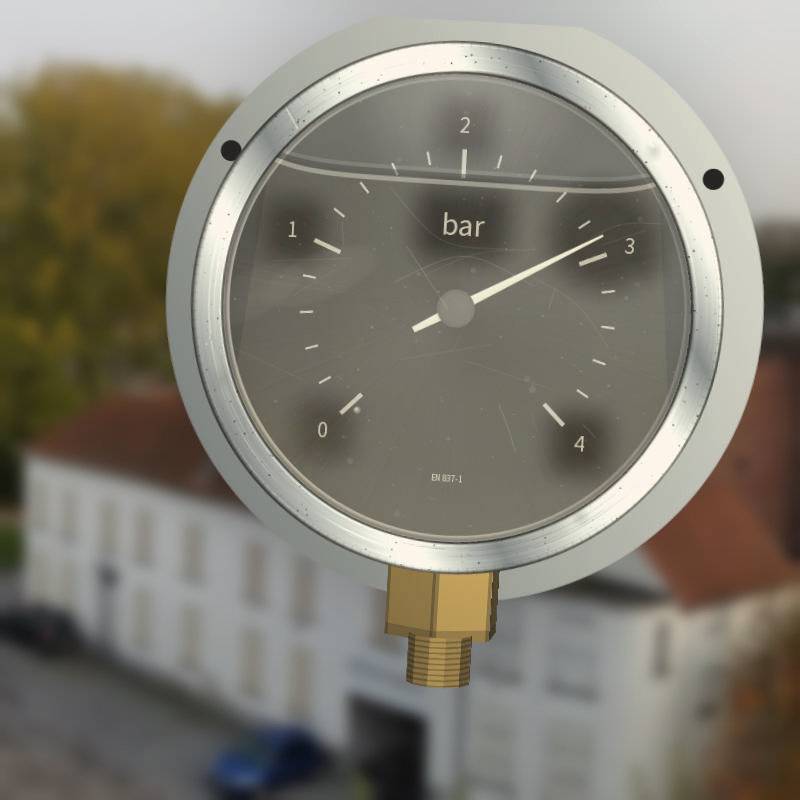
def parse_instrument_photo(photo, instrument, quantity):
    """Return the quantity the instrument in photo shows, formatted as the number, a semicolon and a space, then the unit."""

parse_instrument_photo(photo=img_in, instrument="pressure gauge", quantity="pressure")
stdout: 2.9; bar
